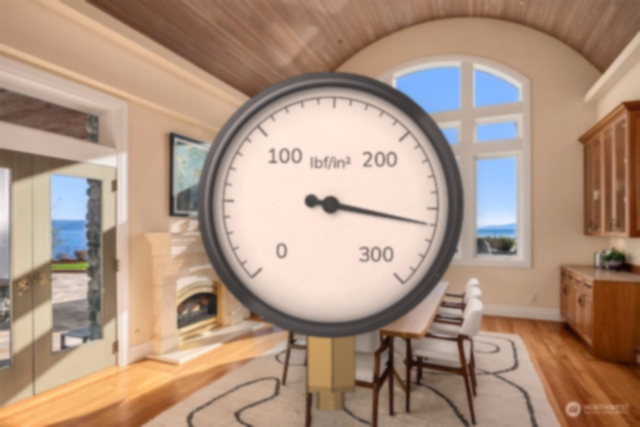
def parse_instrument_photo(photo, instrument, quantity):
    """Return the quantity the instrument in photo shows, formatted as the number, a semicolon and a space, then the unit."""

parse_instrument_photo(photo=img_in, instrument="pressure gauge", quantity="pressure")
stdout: 260; psi
